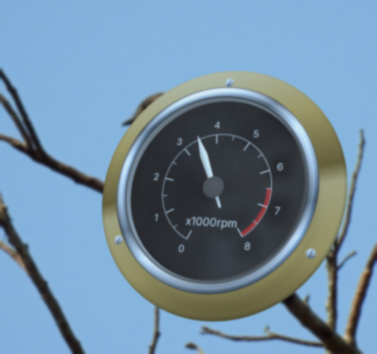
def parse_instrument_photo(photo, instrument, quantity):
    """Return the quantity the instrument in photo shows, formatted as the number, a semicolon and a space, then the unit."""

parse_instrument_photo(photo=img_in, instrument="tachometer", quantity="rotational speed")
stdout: 3500; rpm
